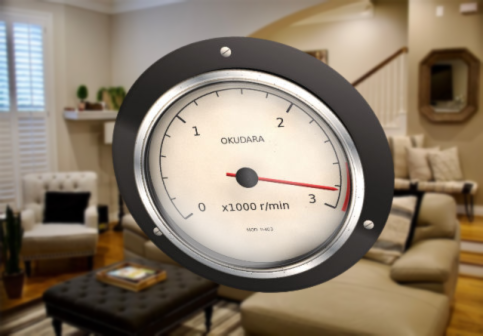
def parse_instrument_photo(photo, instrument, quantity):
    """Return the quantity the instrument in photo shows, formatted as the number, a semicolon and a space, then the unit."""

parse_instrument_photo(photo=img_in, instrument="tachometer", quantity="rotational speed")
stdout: 2800; rpm
